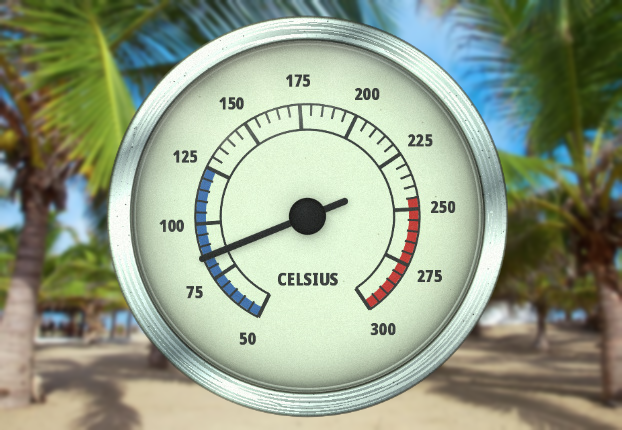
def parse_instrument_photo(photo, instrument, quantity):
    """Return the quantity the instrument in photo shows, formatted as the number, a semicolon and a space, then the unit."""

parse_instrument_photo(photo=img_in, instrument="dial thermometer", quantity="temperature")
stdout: 85; °C
